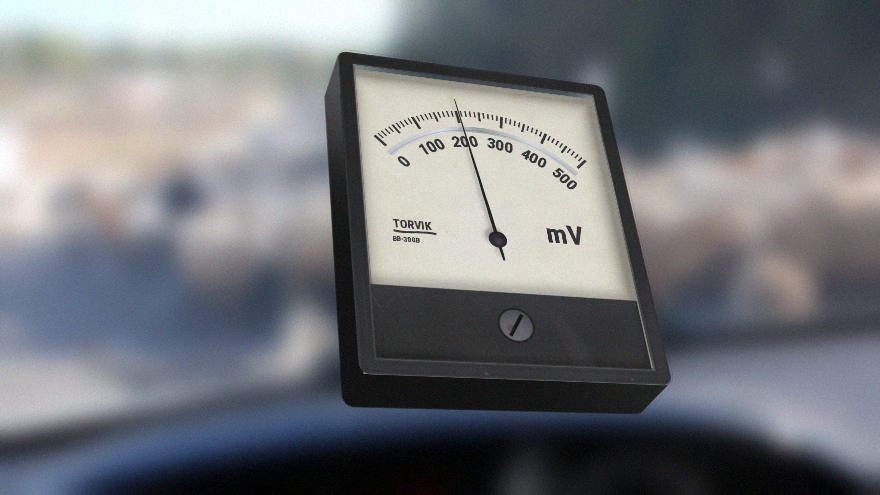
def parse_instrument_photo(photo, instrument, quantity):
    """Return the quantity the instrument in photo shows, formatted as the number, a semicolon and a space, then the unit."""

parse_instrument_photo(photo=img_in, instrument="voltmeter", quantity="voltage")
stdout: 200; mV
